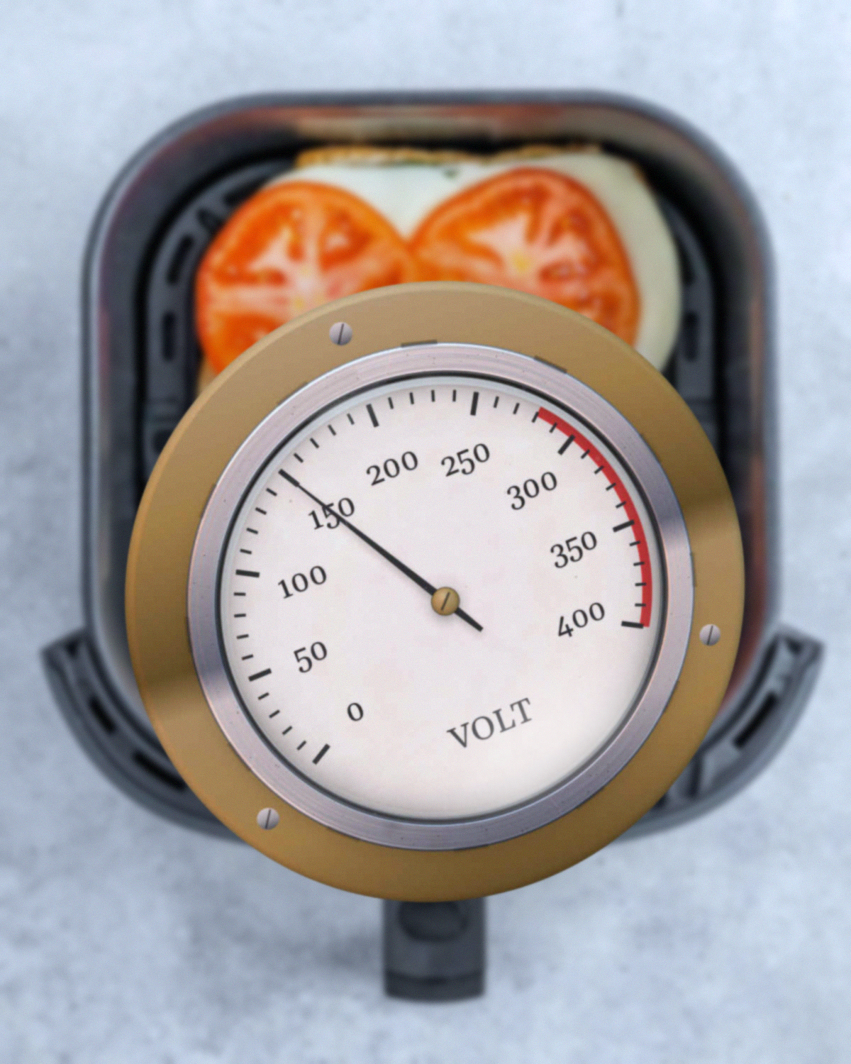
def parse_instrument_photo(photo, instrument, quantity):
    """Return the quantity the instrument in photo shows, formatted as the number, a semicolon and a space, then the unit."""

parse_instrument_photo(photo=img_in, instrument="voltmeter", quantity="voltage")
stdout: 150; V
